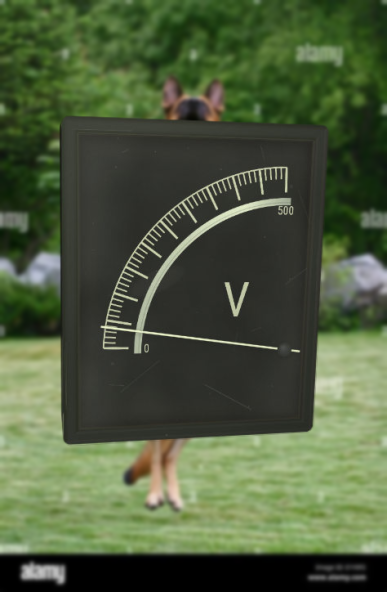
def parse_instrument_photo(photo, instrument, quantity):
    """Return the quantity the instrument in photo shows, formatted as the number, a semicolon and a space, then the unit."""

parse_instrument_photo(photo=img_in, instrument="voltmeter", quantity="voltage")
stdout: 40; V
